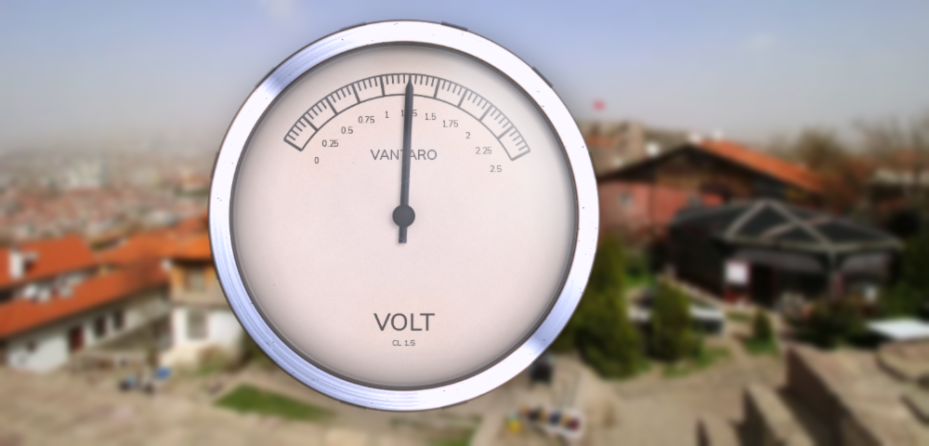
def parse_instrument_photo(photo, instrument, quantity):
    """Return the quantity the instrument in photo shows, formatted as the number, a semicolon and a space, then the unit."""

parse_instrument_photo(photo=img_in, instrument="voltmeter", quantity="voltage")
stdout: 1.25; V
